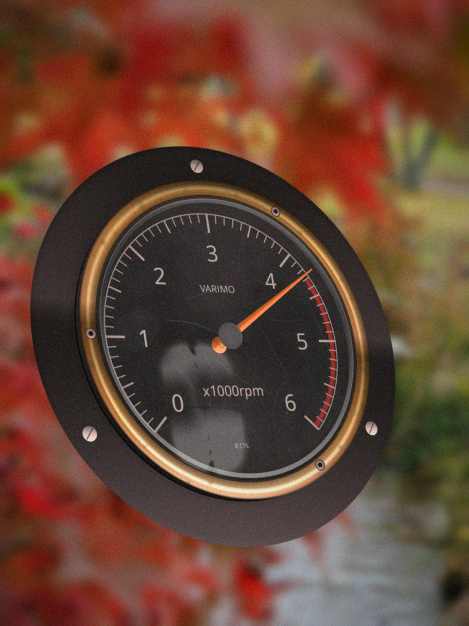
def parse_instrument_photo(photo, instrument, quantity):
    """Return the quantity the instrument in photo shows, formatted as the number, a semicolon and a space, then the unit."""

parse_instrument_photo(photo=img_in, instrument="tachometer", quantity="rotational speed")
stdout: 4250; rpm
